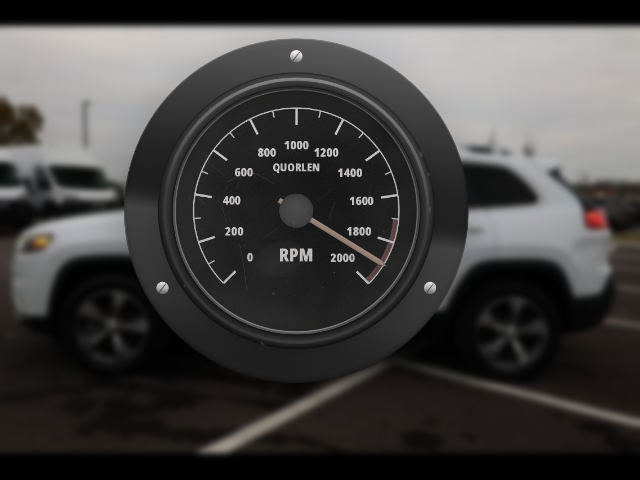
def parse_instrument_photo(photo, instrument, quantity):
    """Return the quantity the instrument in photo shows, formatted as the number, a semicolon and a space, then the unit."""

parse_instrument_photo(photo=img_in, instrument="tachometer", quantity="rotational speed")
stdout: 1900; rpm
